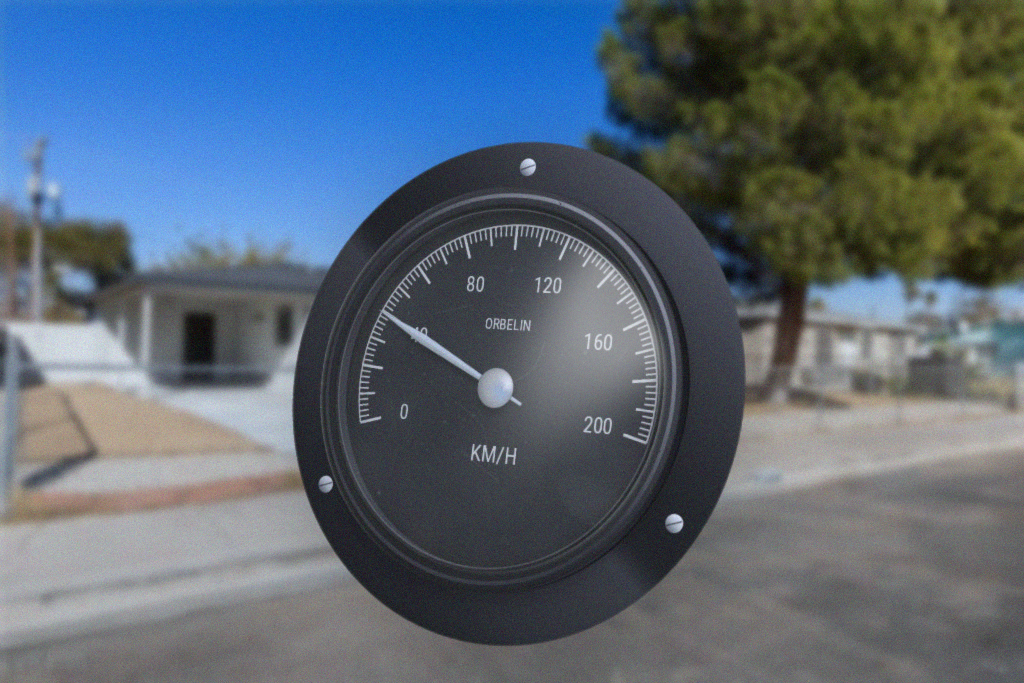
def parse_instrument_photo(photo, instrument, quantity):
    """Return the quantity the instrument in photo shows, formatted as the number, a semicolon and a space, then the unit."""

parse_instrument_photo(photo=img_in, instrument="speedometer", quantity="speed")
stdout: 40; km/h
